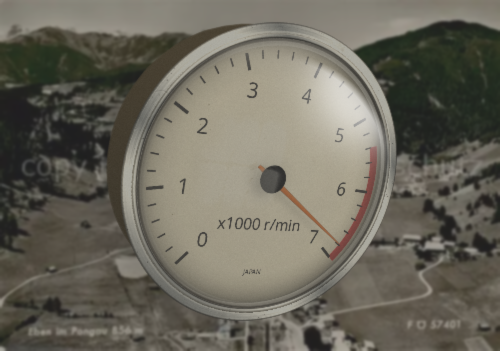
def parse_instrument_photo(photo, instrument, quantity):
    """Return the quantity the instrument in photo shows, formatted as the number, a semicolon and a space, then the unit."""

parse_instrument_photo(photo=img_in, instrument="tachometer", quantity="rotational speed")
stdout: 6800; rpm
